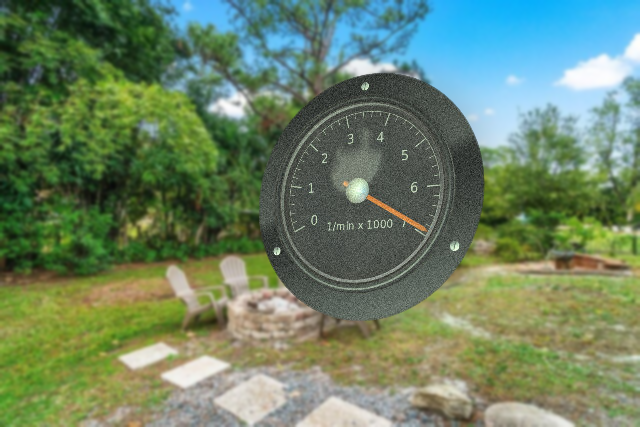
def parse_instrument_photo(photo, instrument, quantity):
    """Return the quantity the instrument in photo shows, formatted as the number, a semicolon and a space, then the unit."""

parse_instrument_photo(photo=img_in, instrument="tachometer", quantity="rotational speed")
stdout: 6900; rpm
